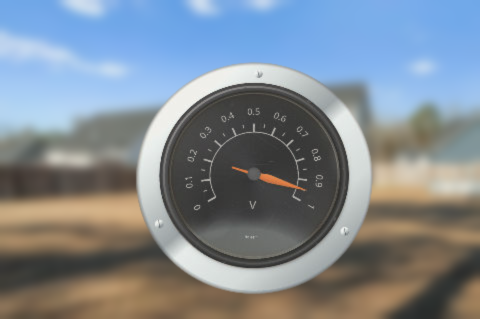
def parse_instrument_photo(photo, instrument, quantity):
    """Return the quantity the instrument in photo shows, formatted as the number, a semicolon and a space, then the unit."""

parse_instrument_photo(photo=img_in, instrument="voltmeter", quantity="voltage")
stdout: 0.95; V
